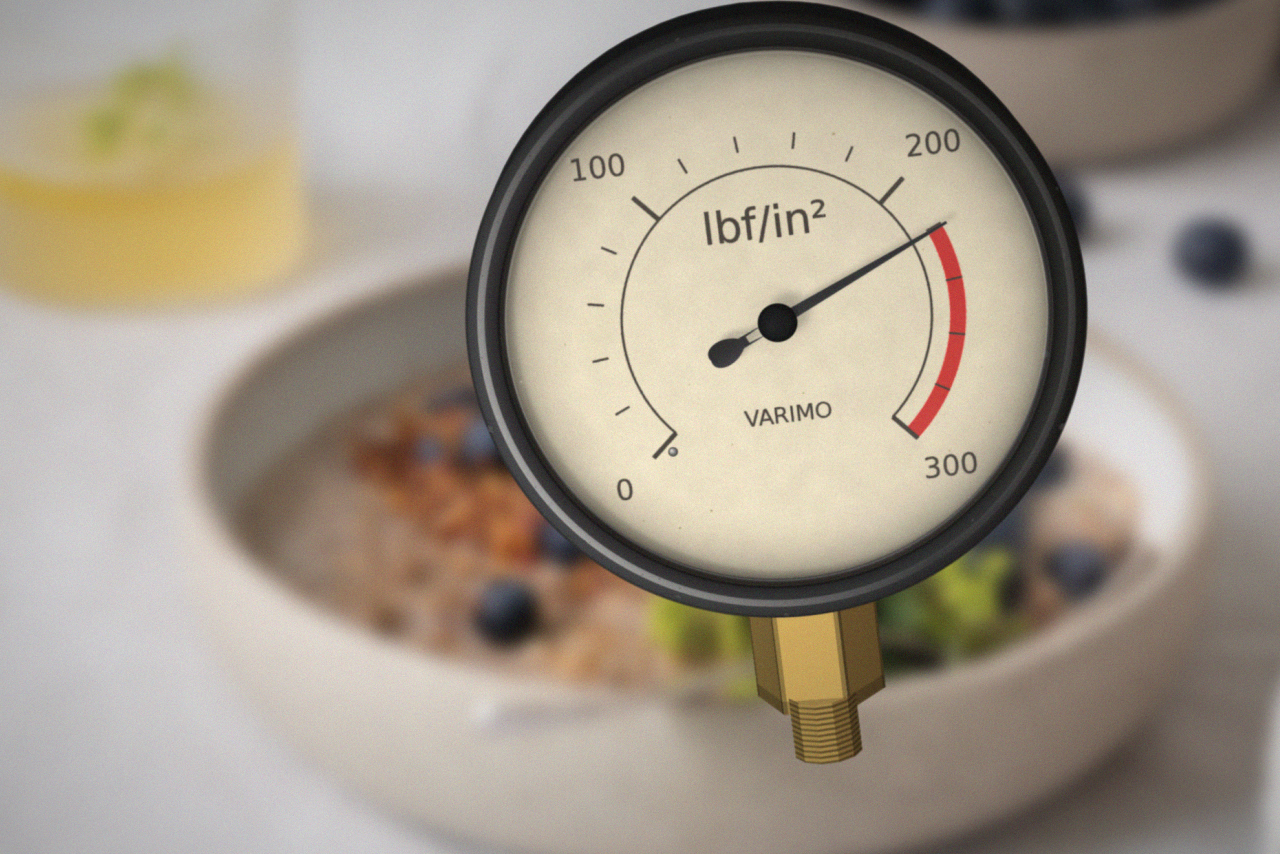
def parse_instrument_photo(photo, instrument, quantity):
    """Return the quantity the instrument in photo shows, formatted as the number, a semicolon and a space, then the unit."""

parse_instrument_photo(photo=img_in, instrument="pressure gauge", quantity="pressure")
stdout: 220; psi
